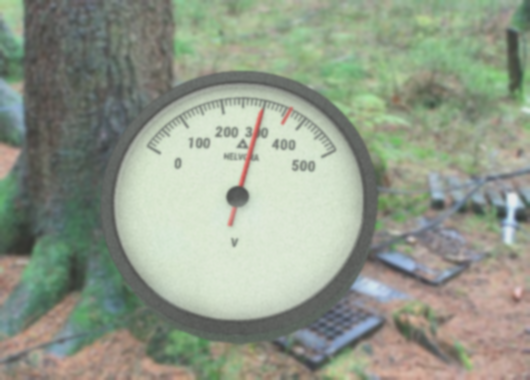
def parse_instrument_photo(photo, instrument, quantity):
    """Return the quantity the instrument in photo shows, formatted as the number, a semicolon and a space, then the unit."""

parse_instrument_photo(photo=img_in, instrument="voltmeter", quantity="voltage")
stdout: 300; V
